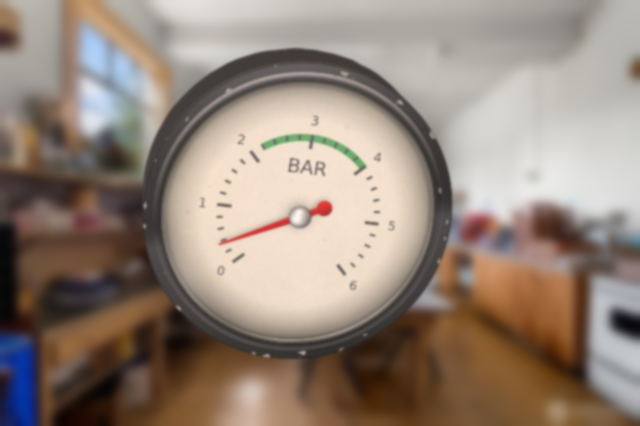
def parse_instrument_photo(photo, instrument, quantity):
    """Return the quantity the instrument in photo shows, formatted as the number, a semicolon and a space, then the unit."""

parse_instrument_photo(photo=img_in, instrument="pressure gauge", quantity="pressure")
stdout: 0.4; bar
